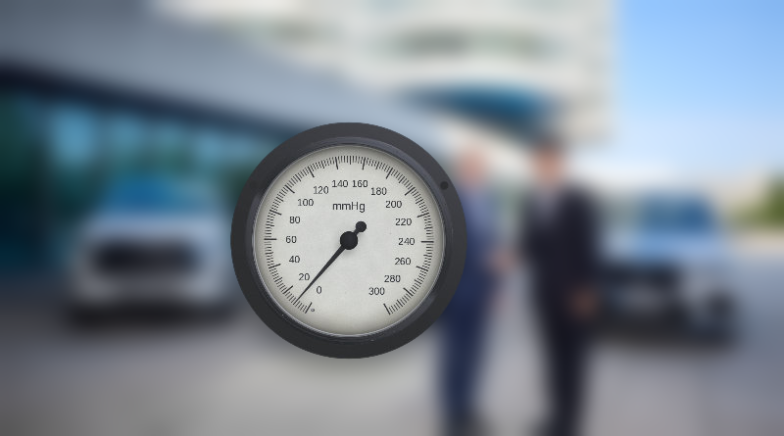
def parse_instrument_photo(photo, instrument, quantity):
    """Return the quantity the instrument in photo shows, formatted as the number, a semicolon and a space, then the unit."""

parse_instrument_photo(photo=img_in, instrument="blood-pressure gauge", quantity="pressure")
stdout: 10; mmHg
